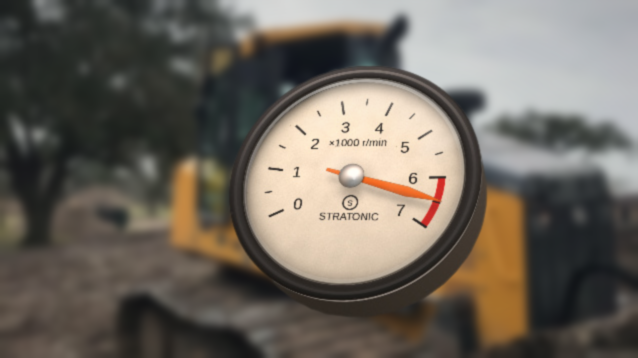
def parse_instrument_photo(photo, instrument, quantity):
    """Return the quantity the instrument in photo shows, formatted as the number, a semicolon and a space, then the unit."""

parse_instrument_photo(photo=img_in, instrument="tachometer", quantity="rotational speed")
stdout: 6500; rpm
